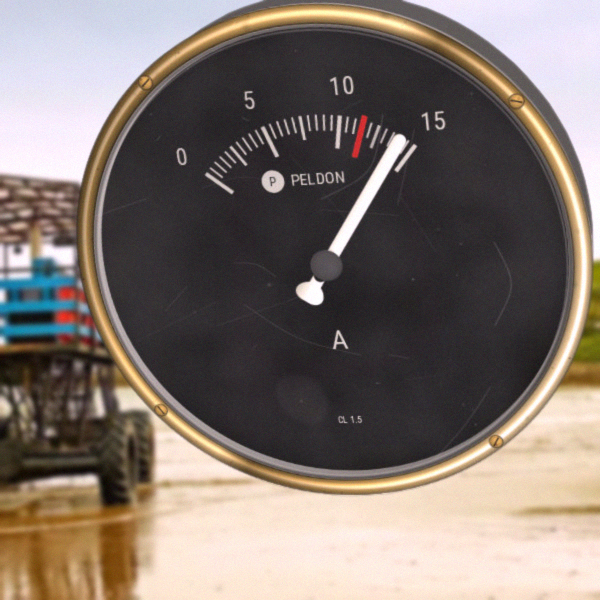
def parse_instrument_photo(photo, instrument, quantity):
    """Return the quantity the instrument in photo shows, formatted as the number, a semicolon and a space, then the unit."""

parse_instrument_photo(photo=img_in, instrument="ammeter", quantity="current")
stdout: 14; A
